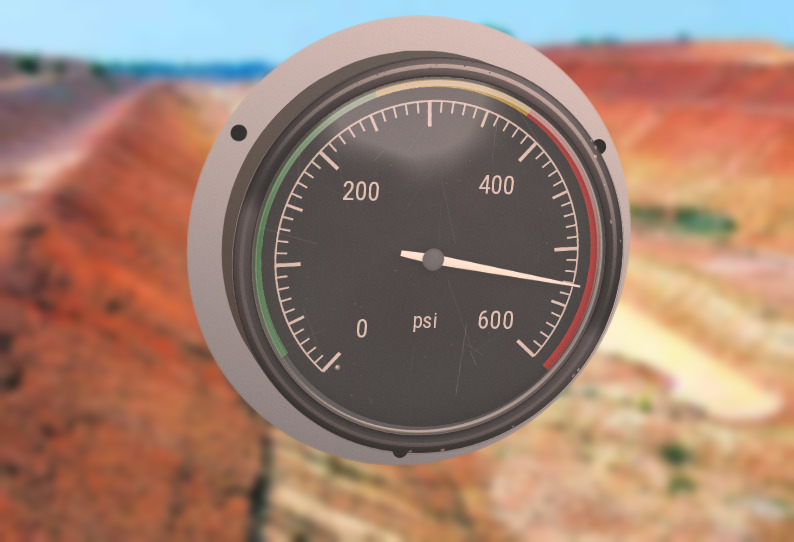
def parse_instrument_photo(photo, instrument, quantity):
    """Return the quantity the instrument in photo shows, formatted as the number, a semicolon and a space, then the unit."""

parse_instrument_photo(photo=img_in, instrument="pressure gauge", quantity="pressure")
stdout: 530; psi
